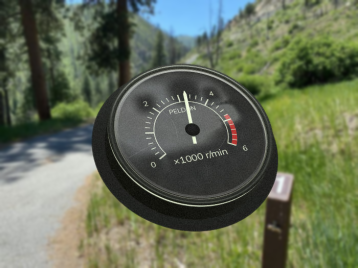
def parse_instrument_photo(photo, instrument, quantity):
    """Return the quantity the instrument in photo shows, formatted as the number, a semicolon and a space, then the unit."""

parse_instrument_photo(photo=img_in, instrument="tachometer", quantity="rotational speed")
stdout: 3200; rpm
